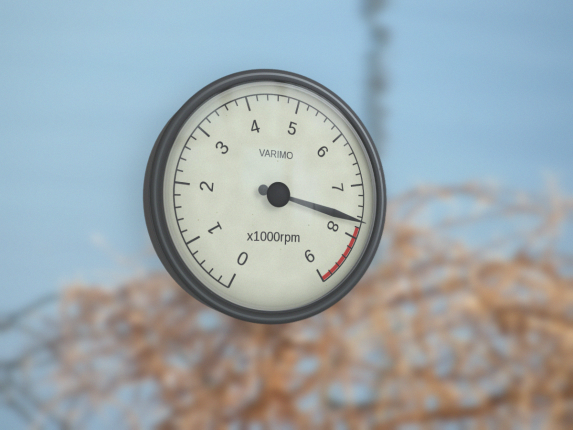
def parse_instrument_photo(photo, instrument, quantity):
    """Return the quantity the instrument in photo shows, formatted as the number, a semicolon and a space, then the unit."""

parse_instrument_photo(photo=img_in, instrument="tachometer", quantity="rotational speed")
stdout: 7700; rpm
